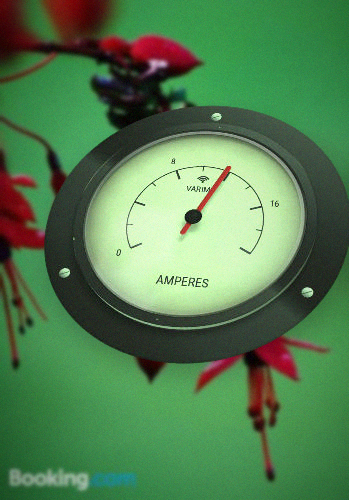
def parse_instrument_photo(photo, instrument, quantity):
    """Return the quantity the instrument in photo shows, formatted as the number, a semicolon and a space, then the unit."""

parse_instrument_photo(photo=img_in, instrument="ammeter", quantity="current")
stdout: 12; A
